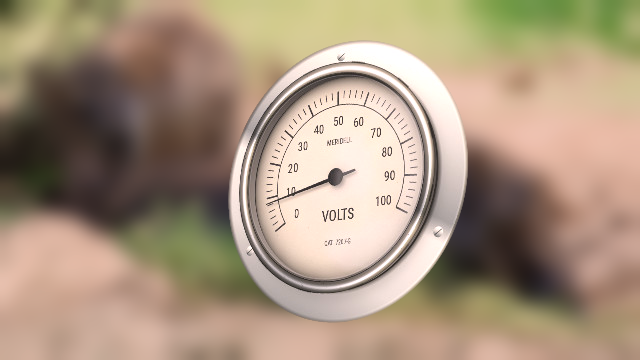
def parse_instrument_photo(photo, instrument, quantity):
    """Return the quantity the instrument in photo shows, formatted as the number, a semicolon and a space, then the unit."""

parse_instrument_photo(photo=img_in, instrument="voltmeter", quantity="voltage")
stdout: 8; V
